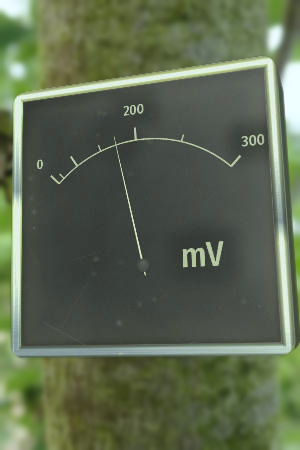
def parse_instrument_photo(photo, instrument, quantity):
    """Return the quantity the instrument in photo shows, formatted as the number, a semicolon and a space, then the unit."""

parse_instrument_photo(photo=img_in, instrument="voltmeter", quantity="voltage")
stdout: 175; mV
